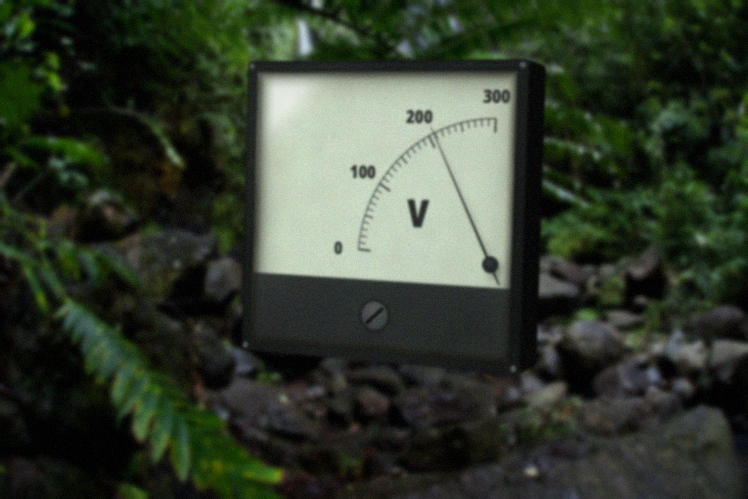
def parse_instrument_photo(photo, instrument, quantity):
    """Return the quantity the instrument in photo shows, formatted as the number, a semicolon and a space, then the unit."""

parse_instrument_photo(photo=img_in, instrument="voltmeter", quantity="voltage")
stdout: 210; V
